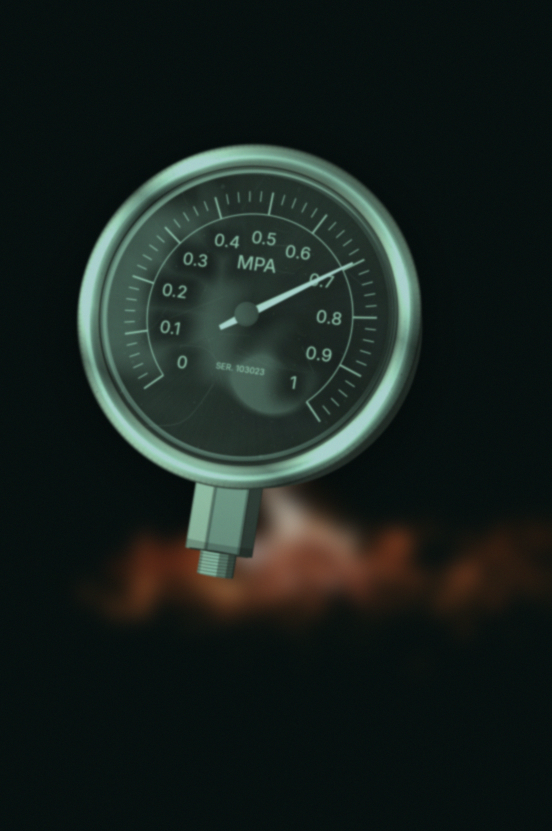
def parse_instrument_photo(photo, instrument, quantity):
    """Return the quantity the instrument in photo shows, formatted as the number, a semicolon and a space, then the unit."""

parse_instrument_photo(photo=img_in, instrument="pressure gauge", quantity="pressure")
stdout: 0.7; MPa
